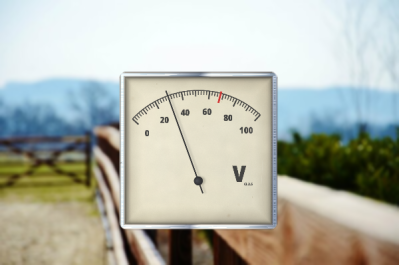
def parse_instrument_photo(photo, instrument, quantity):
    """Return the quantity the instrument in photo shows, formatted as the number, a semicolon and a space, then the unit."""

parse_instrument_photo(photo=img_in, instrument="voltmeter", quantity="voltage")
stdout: 30; V
